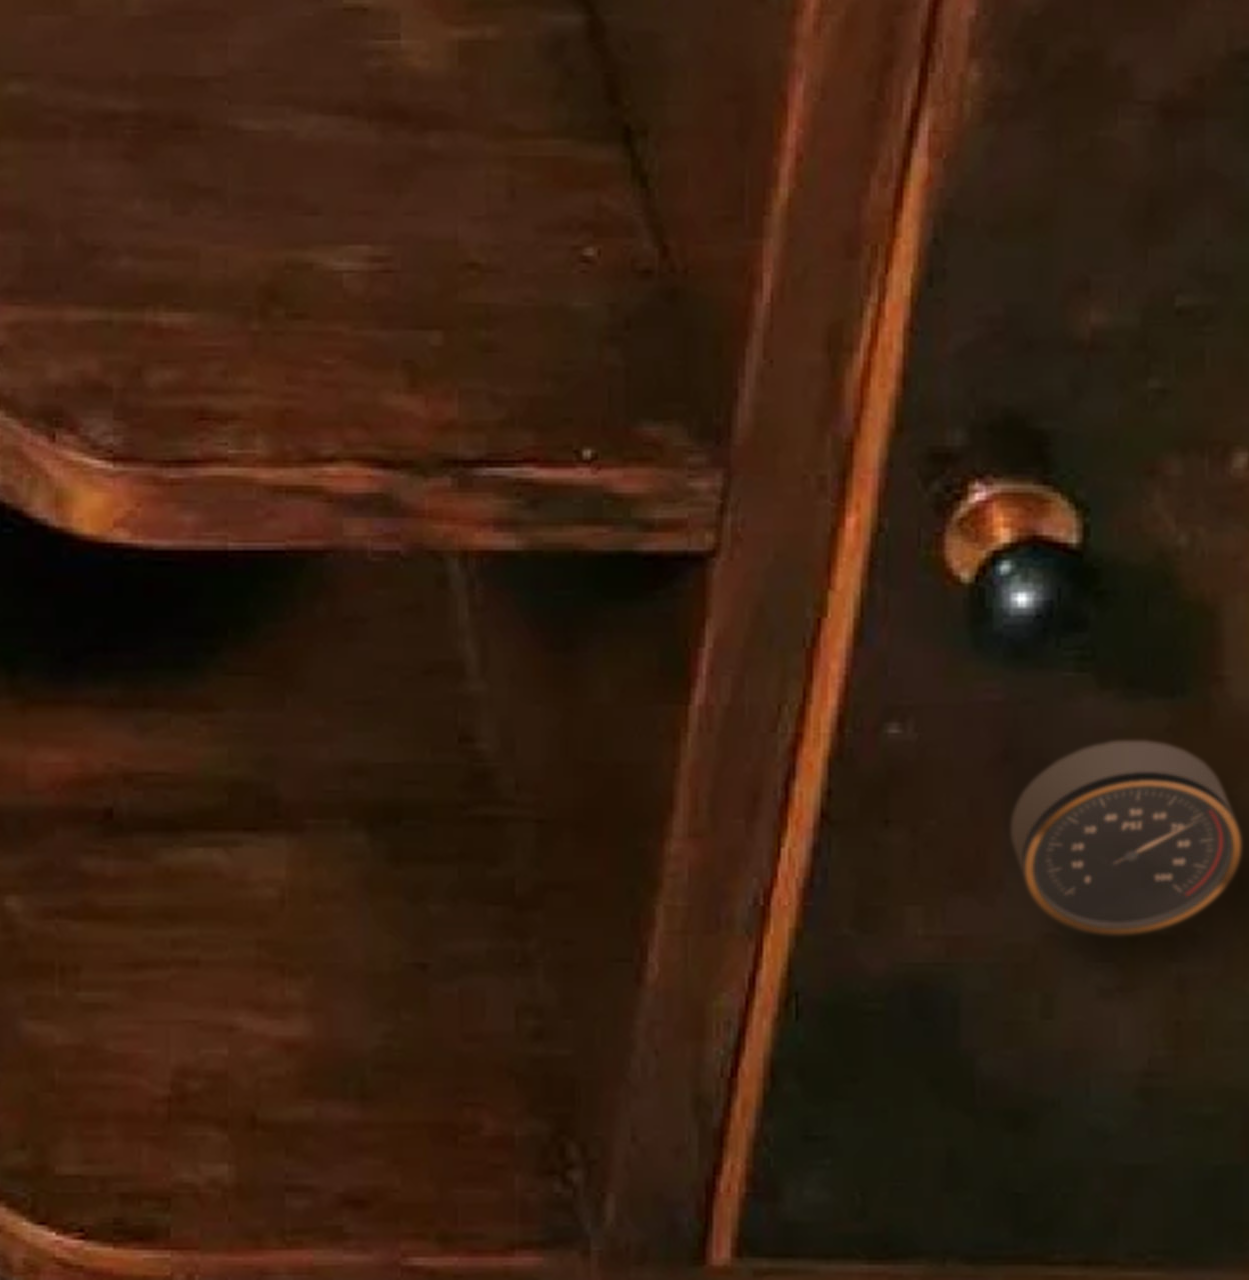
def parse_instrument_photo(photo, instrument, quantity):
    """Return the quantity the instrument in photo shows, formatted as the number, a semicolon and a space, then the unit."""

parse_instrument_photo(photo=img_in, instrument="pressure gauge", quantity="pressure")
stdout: 70; psi
